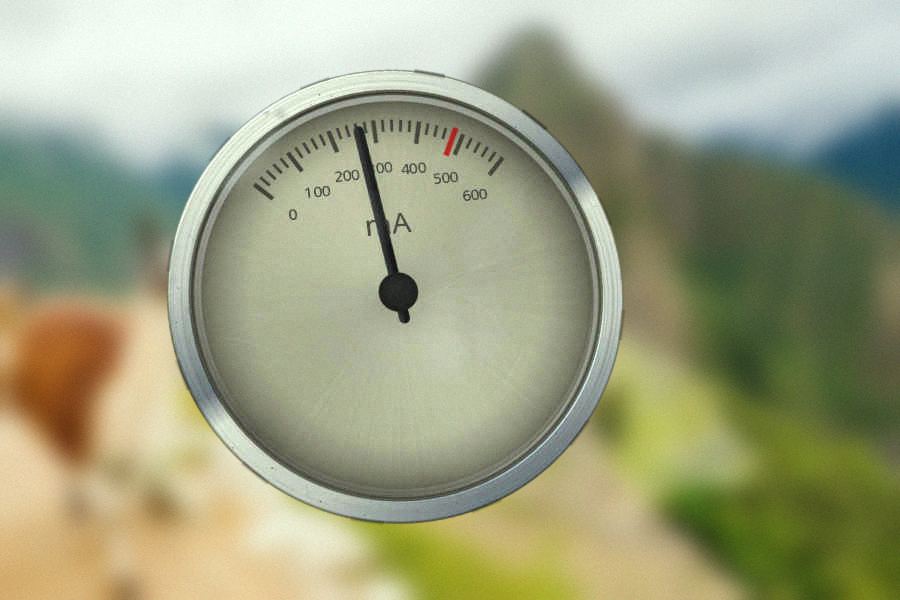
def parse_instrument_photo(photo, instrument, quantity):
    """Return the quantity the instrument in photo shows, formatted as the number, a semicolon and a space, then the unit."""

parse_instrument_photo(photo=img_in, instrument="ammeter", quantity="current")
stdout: 260; mA
